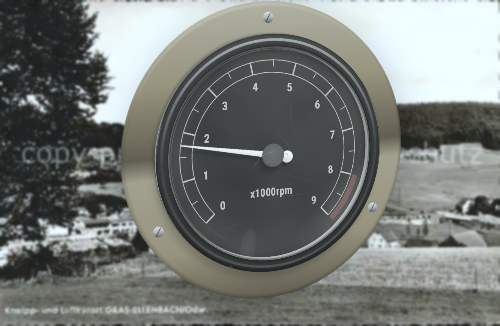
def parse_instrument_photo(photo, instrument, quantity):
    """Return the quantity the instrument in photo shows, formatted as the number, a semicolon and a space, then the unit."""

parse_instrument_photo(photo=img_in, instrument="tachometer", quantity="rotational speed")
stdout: 1750; rpm
